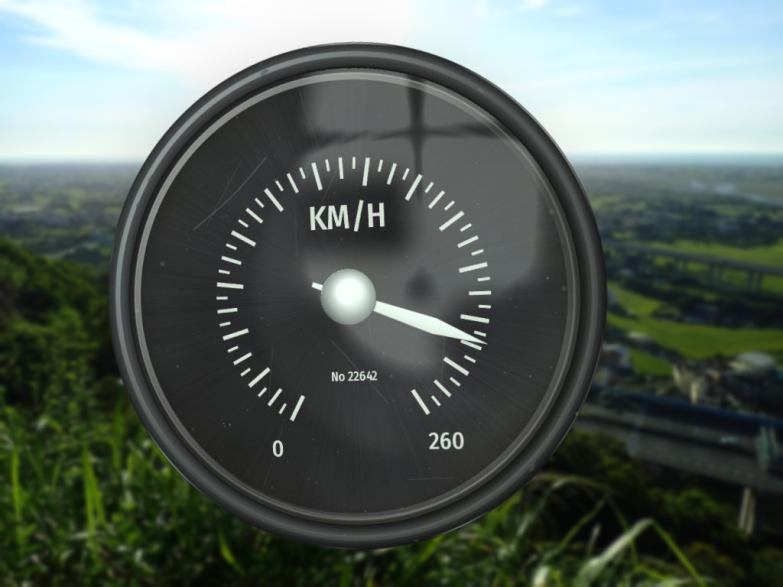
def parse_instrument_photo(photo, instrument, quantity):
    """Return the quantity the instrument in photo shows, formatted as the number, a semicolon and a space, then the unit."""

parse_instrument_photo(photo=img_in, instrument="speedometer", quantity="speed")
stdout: 227.5; km/h
